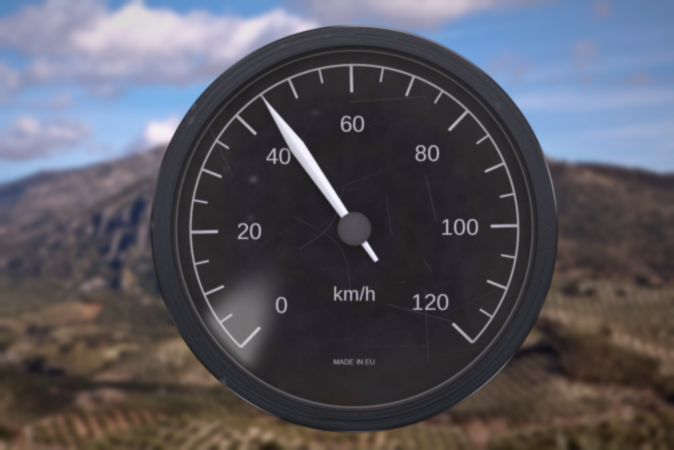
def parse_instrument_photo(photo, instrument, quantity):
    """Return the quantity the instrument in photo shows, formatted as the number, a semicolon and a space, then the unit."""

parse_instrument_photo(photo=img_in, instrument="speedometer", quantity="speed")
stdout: 45; km/h
